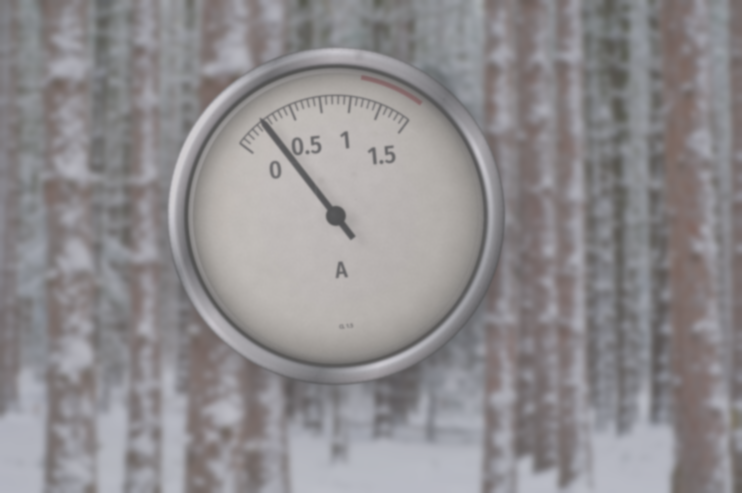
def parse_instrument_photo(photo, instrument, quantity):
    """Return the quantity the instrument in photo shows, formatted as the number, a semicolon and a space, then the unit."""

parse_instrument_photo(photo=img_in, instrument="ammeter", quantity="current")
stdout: 0.25; A
